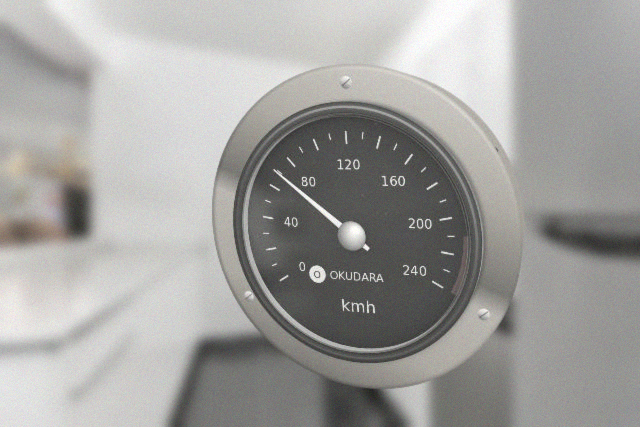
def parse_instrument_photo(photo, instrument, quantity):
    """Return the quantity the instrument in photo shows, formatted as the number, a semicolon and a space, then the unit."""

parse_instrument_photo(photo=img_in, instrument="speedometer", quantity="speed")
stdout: 70; km/h
